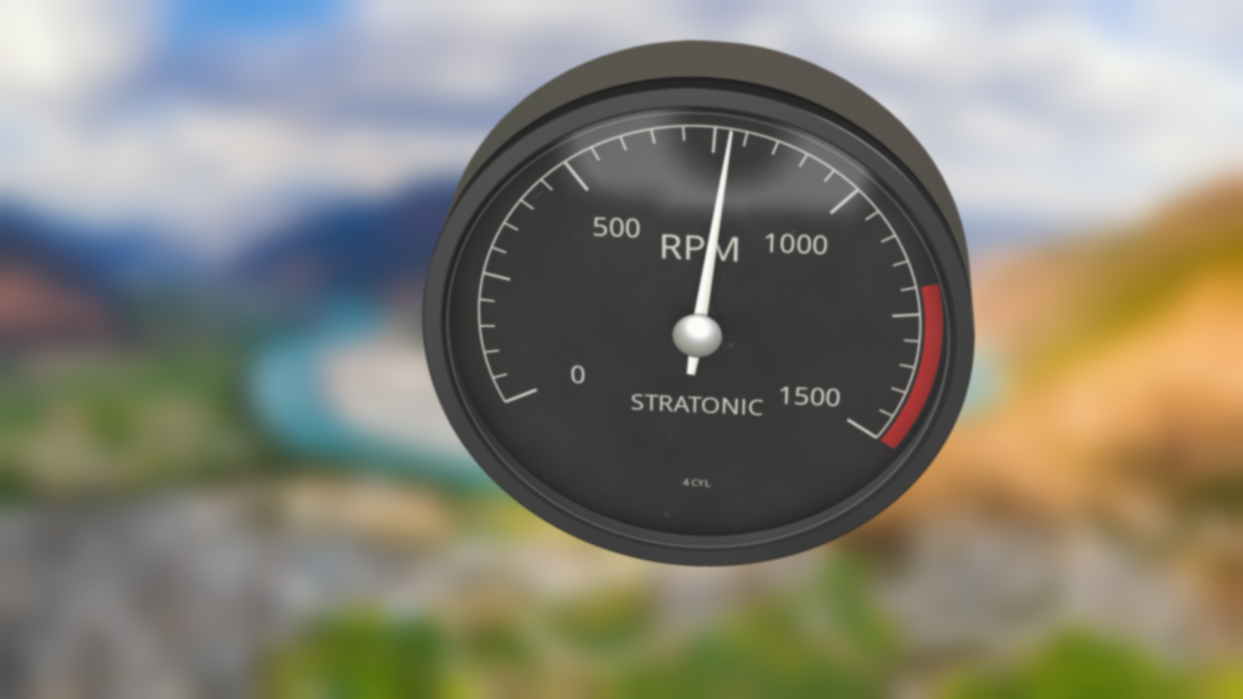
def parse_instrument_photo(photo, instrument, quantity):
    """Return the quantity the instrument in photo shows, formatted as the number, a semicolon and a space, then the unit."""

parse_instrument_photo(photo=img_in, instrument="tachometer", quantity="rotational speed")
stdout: 775; rpm
